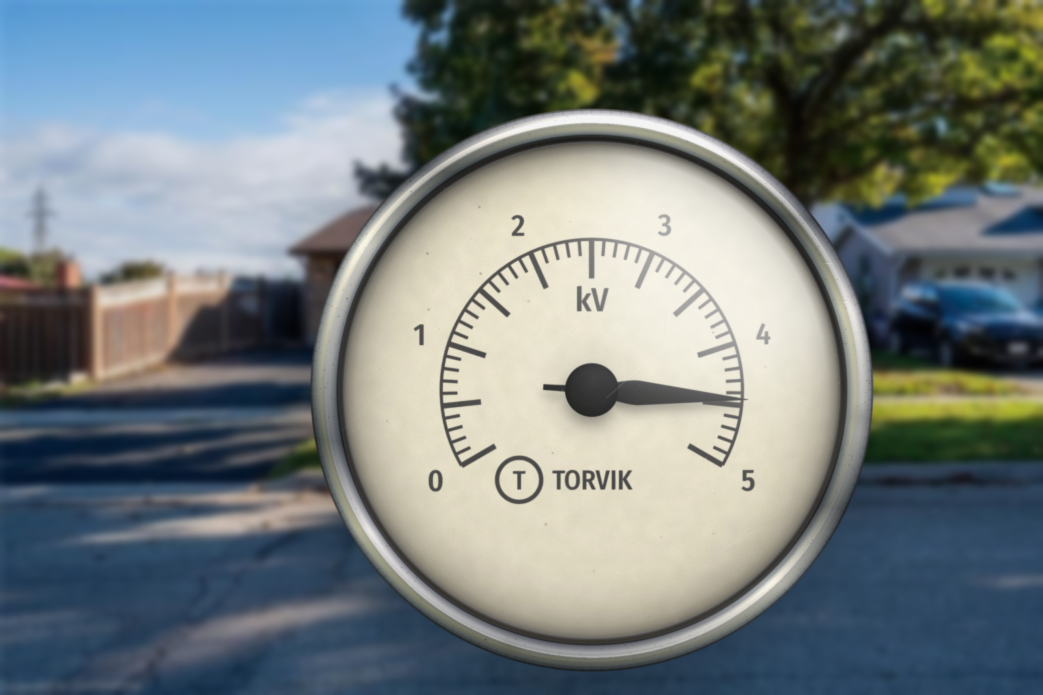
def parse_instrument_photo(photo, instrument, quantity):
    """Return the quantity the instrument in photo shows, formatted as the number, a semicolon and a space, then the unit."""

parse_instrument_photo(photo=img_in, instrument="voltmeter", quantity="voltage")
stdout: 4.45; kV
